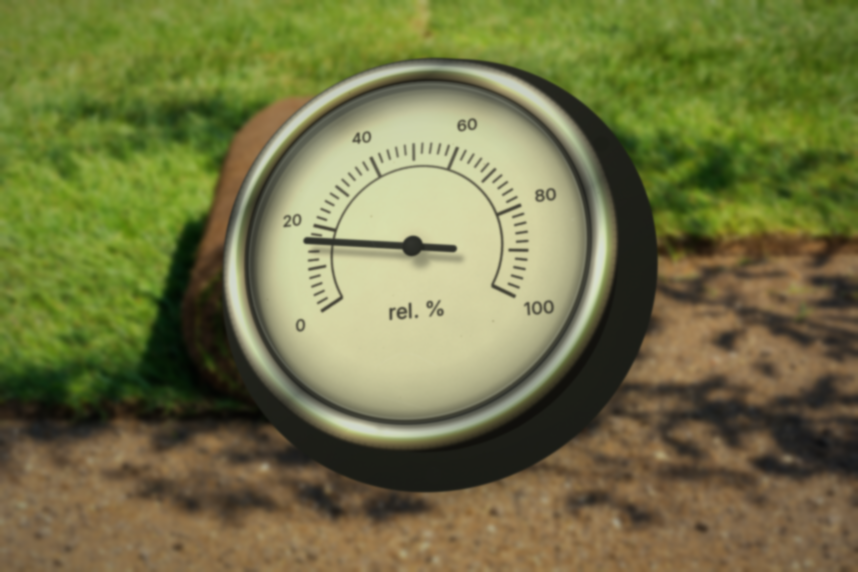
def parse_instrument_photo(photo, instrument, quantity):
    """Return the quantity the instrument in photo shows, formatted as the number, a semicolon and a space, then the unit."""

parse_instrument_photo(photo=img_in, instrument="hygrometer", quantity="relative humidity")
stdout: 16; %
